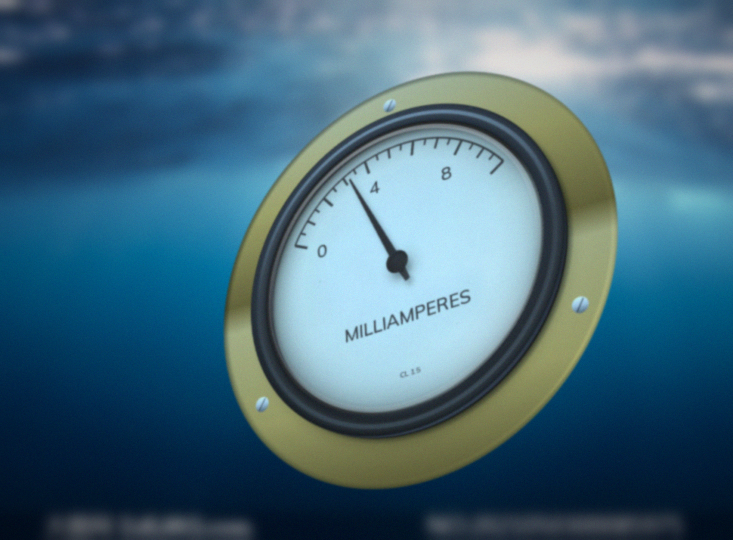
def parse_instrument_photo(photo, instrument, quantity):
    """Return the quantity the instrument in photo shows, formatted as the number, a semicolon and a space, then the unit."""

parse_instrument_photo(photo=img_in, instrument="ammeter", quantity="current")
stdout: 3.25; mA
